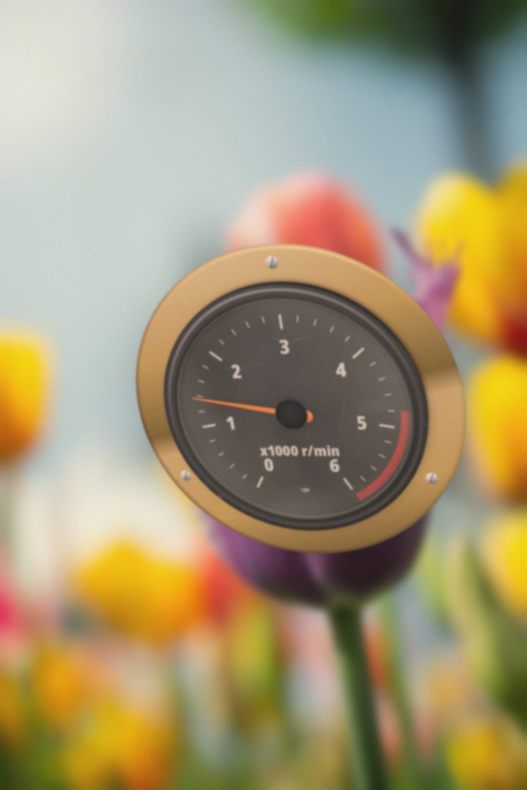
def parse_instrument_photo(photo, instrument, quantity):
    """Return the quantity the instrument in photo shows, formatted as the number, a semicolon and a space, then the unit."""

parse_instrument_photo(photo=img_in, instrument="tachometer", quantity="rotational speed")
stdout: 1400; rpm
